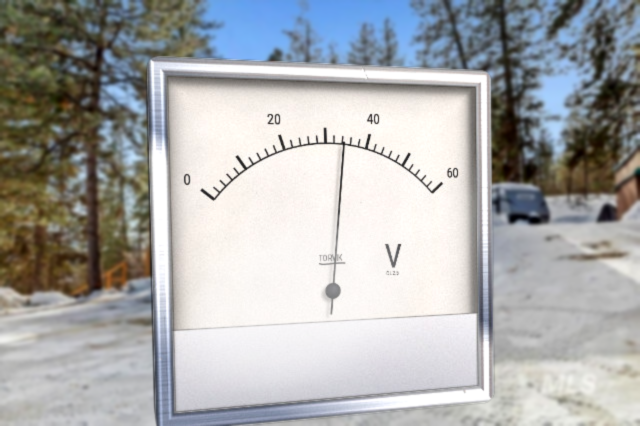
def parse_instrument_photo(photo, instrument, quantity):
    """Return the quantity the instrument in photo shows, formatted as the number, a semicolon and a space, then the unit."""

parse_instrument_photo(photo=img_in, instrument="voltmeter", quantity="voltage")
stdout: 34; V
